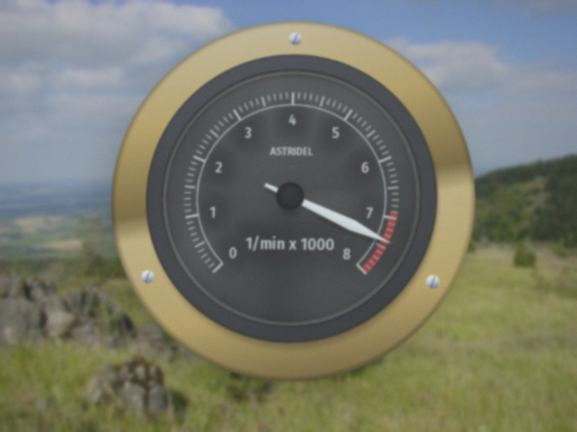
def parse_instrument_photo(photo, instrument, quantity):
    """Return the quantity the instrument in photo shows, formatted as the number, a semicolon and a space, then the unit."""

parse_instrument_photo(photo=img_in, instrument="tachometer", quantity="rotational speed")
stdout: 7400; rpm
